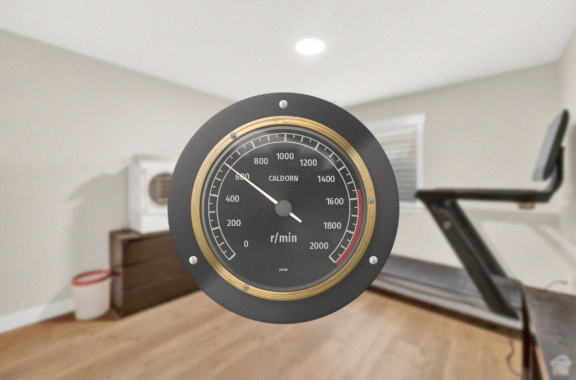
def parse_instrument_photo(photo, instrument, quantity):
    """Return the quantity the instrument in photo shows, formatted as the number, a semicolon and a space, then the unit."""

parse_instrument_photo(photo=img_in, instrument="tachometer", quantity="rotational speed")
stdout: 600; rpm
